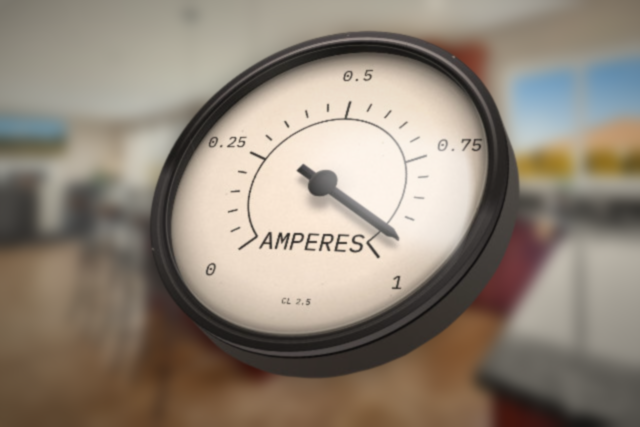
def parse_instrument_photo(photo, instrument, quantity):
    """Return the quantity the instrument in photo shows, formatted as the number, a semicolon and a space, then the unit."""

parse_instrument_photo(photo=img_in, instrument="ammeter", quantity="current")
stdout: 0.95; A
